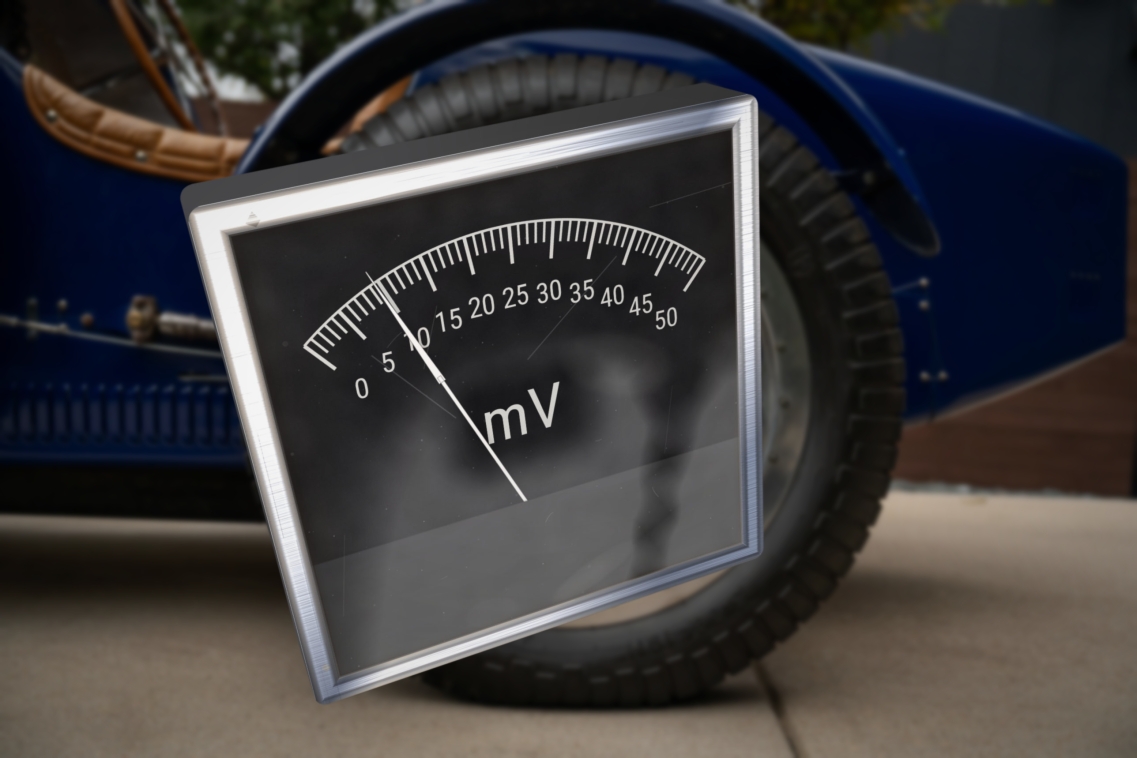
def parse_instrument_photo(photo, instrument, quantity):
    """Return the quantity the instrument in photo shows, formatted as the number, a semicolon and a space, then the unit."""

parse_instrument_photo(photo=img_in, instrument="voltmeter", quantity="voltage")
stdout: 9.5; mV
